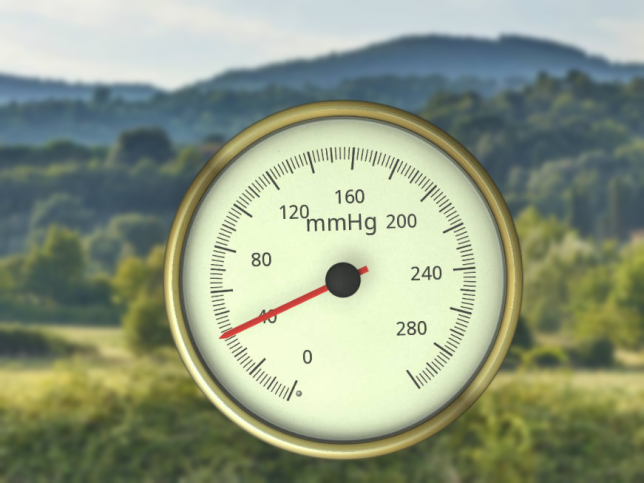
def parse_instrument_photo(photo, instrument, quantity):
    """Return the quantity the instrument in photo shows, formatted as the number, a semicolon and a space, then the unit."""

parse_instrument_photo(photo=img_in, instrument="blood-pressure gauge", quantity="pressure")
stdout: 40; mmHg
